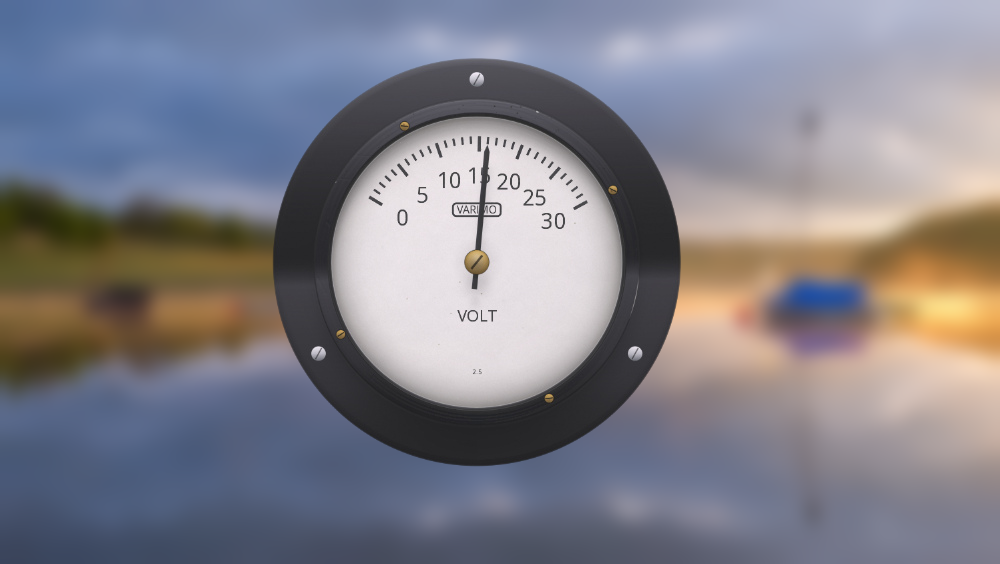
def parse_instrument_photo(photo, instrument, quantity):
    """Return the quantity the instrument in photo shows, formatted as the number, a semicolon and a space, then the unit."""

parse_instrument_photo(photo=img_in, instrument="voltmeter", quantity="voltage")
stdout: 16; V
